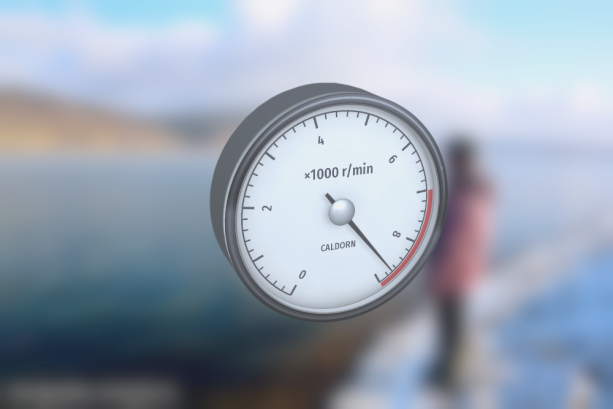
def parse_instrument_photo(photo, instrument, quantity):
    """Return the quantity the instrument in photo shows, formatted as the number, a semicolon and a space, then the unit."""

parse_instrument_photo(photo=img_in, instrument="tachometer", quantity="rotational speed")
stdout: 8700; rpm
